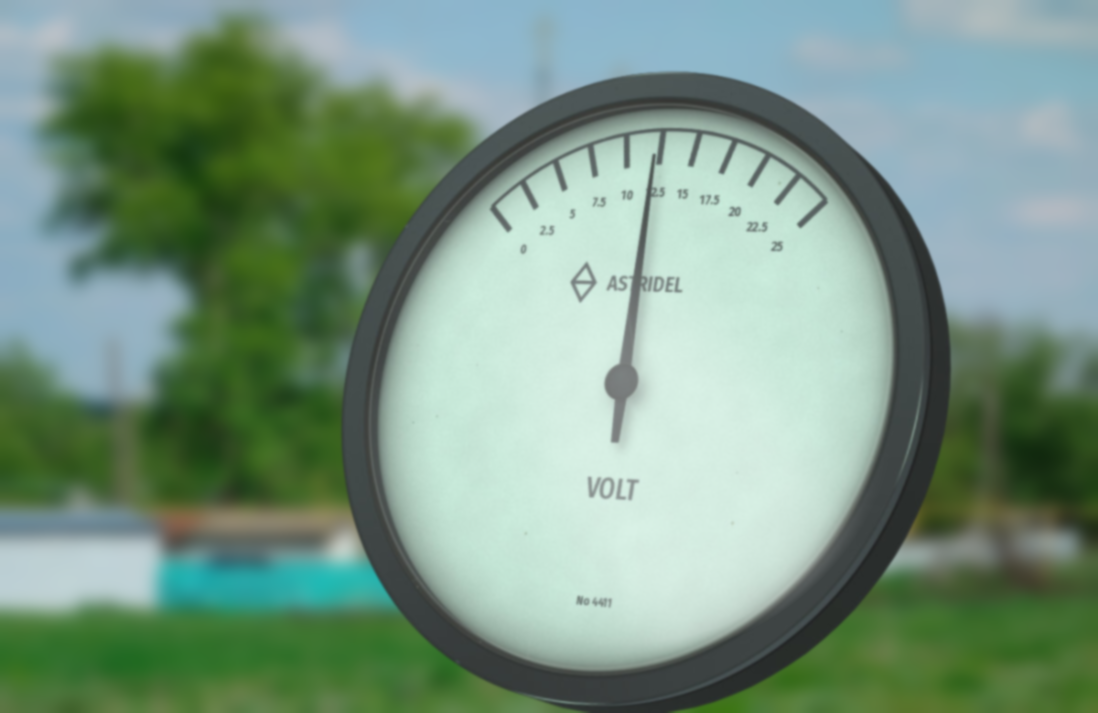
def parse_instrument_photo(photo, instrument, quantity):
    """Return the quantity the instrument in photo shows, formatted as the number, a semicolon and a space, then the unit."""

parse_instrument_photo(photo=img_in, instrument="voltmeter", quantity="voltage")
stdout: 12.5; V
